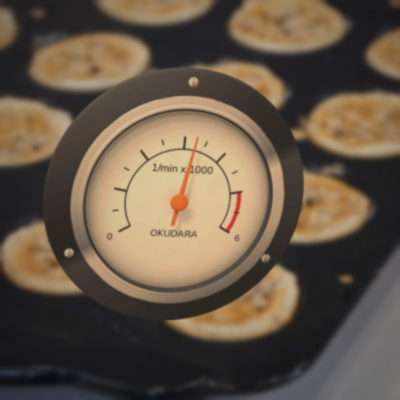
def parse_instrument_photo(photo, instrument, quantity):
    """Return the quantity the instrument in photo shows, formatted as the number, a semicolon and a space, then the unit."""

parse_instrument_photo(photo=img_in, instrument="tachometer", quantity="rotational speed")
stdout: 3250; rpm
